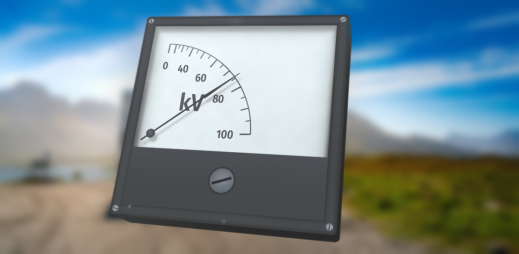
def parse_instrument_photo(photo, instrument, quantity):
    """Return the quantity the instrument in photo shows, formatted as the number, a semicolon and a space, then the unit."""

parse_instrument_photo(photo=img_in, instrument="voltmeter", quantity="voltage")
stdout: 75; kV
